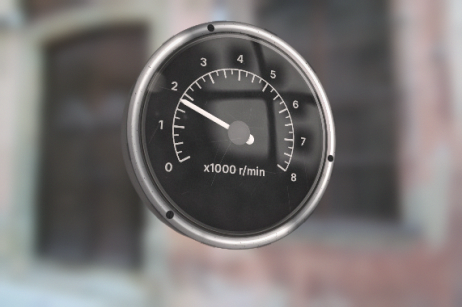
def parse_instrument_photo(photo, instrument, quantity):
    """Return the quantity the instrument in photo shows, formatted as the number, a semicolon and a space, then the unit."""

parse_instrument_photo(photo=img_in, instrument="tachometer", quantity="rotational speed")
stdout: 1750; rpm
